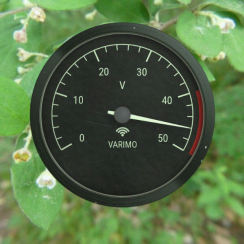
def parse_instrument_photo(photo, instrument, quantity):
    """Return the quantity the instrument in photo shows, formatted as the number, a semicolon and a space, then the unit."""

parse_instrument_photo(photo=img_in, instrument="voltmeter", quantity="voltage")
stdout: 46; V
